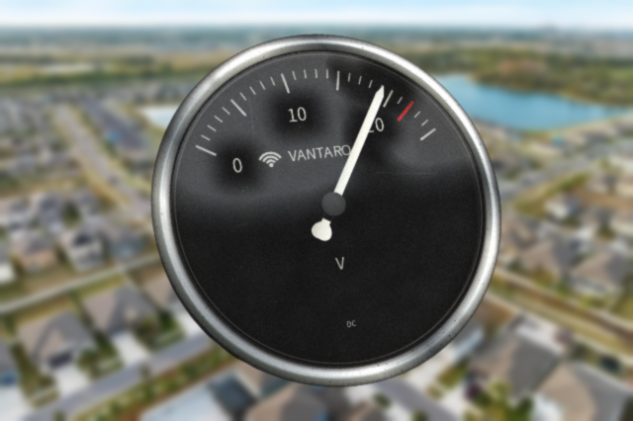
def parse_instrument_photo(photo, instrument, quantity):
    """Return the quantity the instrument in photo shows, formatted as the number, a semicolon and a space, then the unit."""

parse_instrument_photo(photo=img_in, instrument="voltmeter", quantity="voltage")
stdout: 19; V
